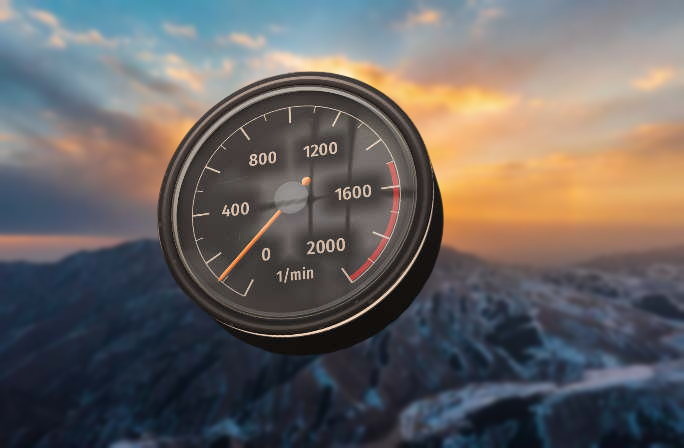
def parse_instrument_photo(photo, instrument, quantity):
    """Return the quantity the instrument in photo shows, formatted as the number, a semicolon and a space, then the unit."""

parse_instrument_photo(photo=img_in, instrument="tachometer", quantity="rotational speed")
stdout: 100; rpm
